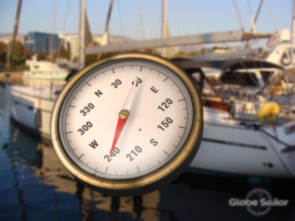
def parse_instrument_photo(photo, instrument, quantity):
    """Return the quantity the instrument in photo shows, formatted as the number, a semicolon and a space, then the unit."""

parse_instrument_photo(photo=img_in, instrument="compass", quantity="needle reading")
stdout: 240; °
